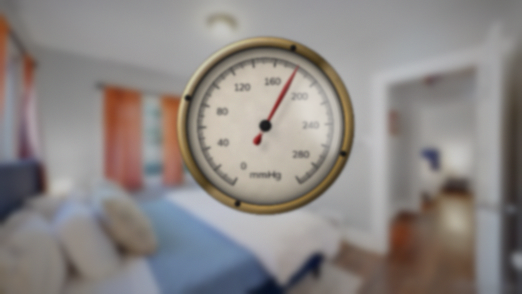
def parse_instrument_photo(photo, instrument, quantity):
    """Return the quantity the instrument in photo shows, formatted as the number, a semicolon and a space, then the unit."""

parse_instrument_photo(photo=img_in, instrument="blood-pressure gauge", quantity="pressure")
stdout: 180; mmHg
